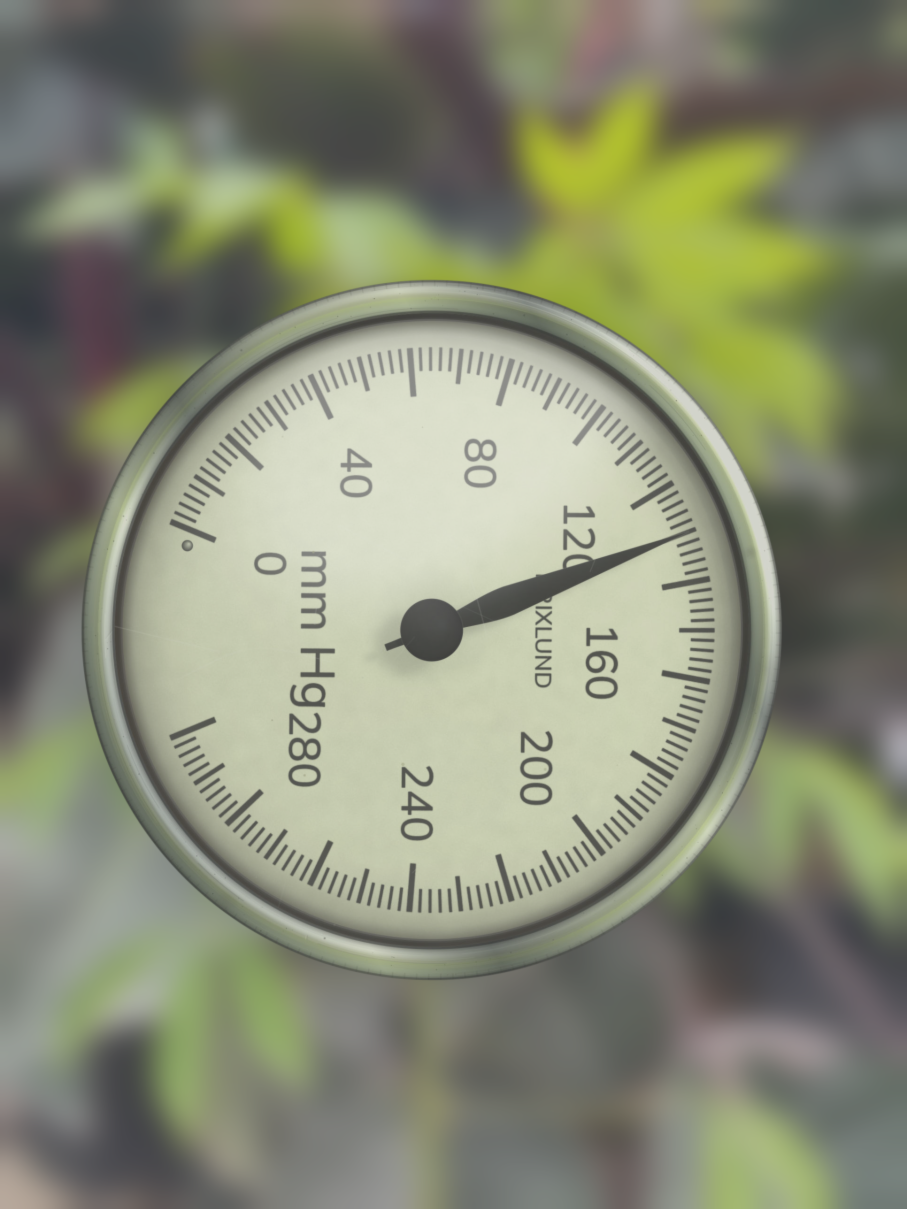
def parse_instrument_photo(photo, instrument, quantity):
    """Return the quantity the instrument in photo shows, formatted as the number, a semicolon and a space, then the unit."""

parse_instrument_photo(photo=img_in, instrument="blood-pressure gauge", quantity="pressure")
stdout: 130; mmHg
